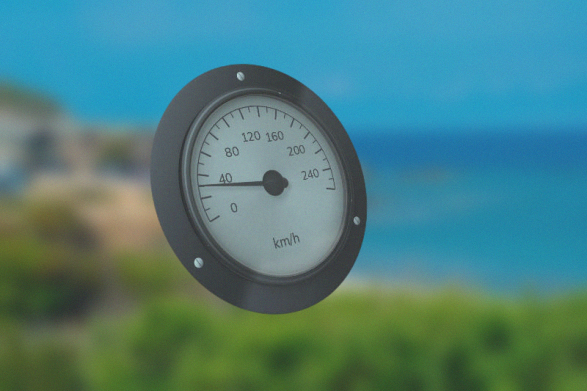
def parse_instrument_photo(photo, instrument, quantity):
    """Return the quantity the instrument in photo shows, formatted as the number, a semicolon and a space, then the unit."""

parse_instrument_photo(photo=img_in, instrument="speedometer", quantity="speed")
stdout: 30; km/h
